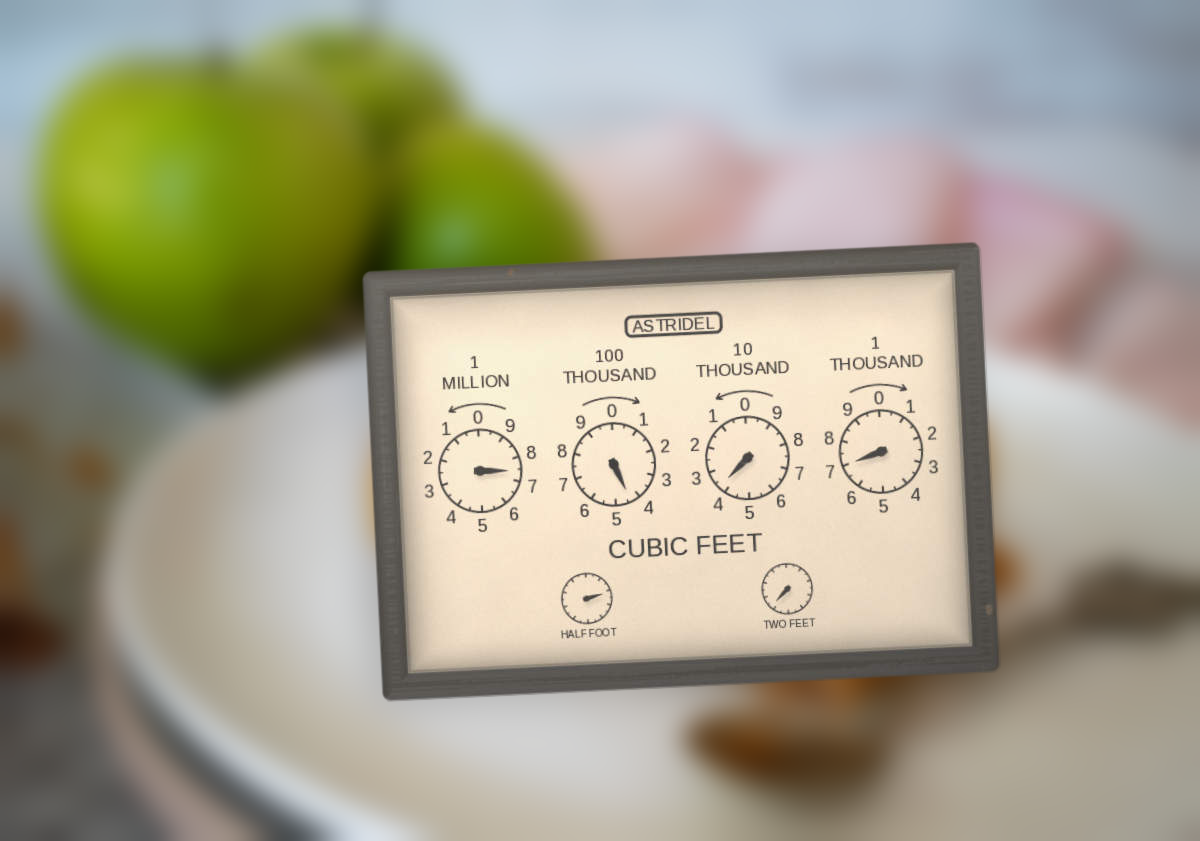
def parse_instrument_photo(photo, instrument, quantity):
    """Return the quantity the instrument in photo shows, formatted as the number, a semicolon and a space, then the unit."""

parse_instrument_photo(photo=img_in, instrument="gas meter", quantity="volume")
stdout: 743700; ft³
